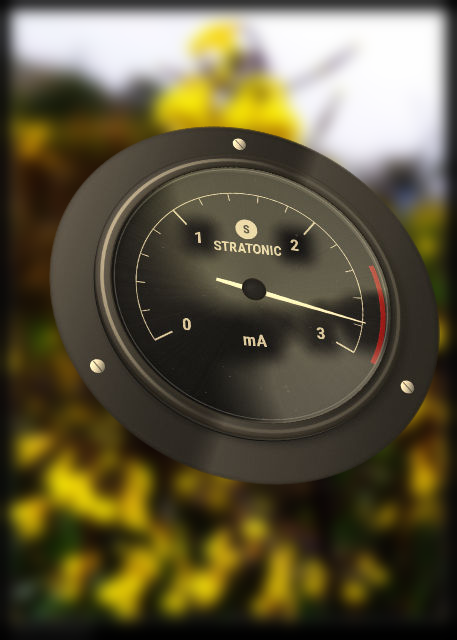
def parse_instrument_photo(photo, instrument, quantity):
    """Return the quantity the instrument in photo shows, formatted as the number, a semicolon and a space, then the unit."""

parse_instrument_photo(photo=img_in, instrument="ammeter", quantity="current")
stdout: 2.8; mA
